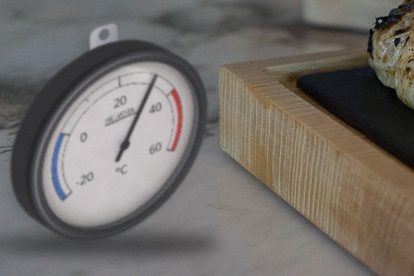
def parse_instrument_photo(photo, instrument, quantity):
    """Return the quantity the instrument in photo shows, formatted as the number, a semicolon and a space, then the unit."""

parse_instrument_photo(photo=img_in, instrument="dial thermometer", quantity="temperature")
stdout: 30; °C
